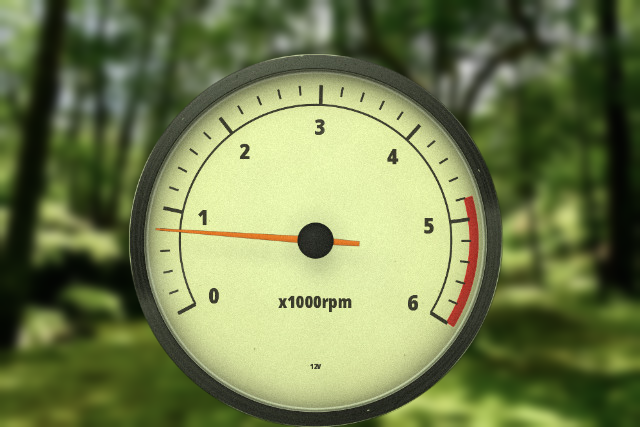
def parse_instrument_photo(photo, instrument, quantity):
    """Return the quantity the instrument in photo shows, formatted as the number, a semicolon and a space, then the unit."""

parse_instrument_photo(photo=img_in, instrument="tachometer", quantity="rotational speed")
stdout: 800; rpm
